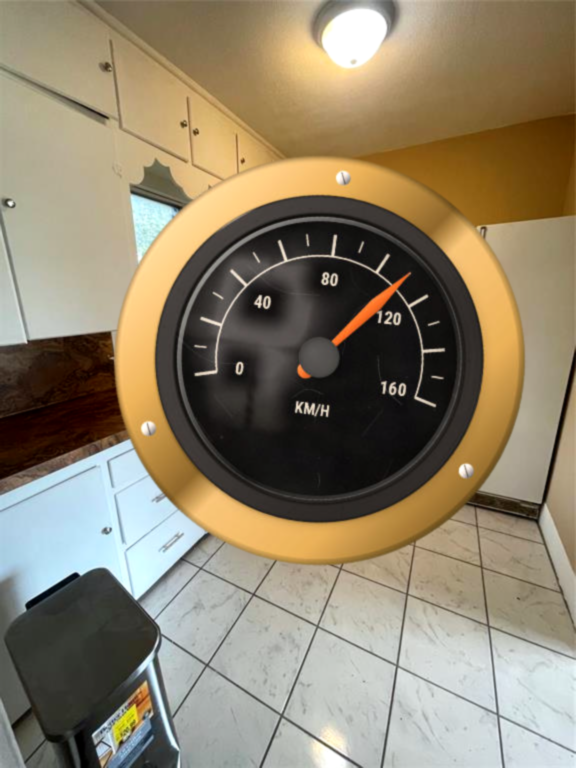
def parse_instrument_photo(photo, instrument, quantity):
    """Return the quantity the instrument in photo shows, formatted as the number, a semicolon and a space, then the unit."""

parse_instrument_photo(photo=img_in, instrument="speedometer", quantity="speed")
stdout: 110; km/h
